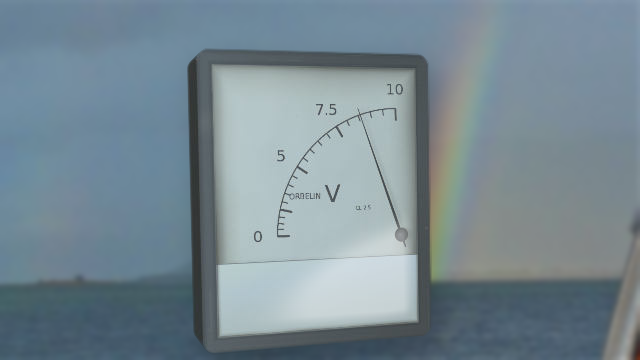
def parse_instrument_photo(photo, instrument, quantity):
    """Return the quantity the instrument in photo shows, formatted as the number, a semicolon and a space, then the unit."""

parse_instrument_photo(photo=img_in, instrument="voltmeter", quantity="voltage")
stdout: 8.5; V
